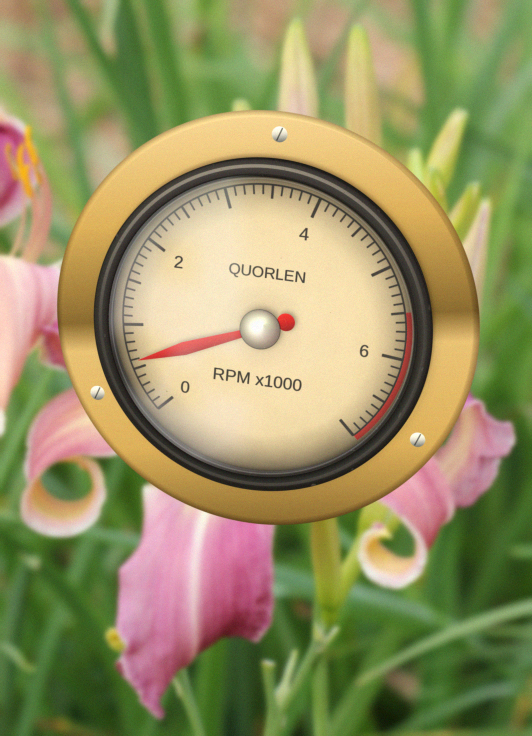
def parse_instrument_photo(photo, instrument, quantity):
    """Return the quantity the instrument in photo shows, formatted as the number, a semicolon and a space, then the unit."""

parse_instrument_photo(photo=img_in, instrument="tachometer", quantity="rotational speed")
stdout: 600; rpm
